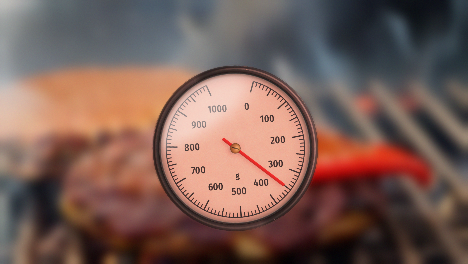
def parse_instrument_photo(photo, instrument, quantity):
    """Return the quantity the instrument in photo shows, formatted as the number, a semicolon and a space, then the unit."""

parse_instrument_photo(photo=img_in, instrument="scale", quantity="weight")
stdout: 350; g
